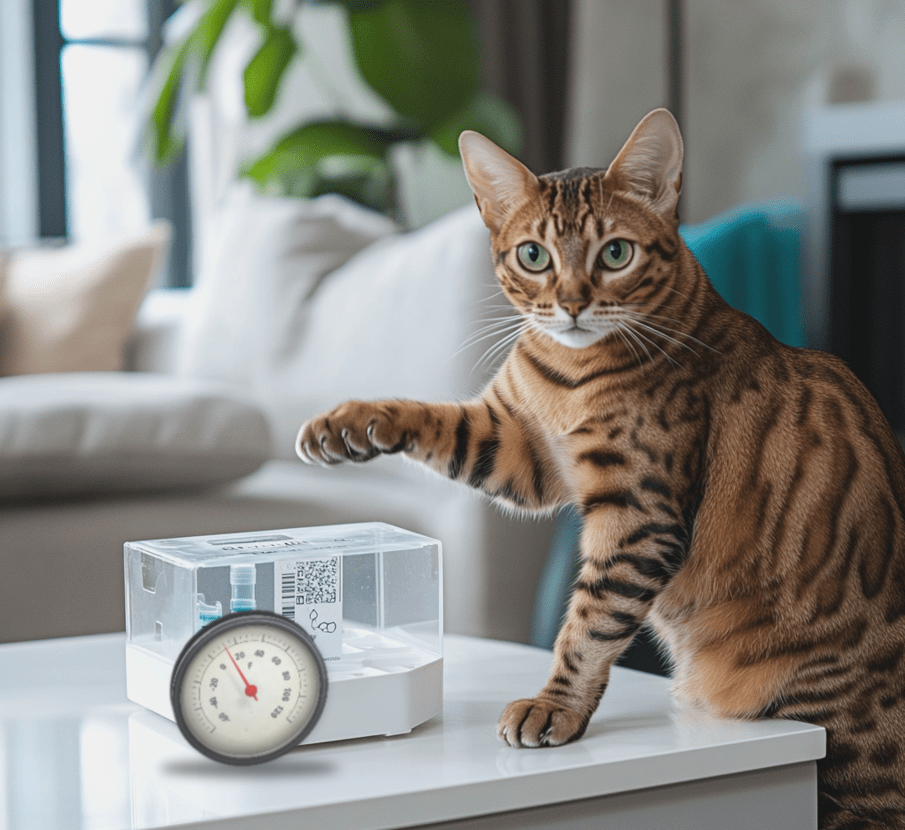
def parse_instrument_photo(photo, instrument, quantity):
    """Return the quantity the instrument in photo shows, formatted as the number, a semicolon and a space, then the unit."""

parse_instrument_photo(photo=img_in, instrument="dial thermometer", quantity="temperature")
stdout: 12; °F
